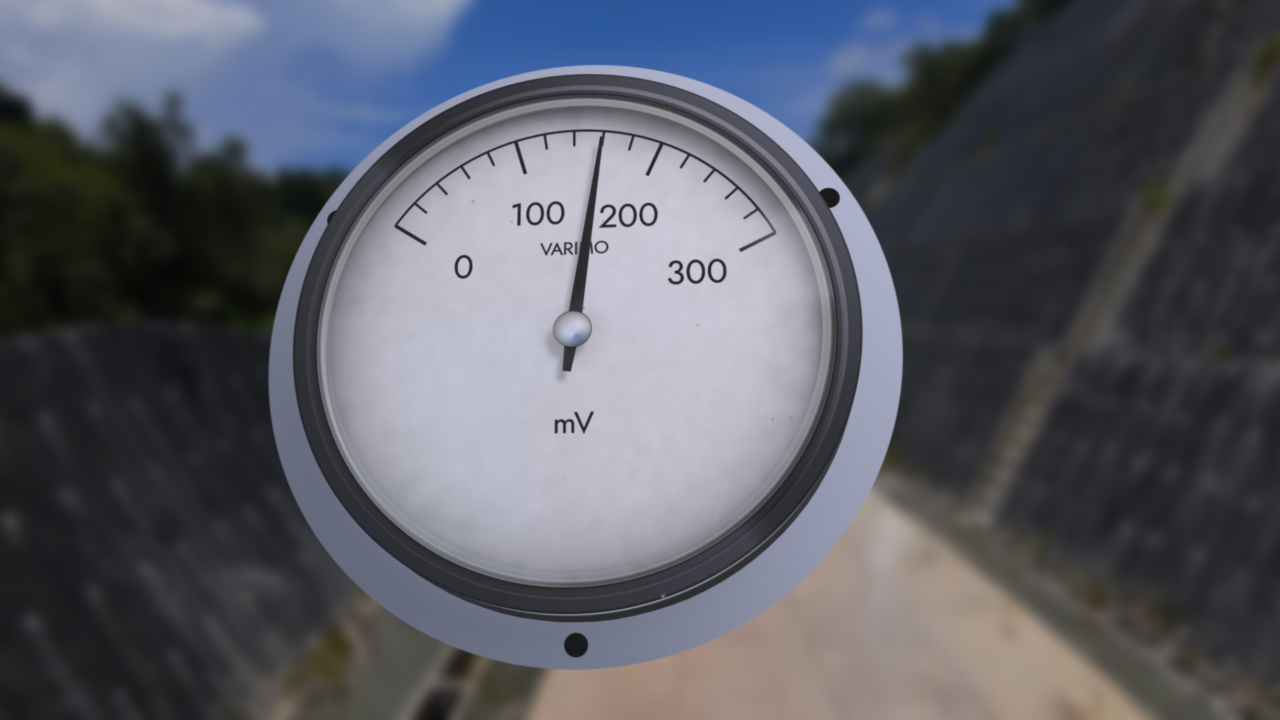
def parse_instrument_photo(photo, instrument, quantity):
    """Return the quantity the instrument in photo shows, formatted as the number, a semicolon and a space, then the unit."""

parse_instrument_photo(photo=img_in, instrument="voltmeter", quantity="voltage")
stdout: 160; mV
